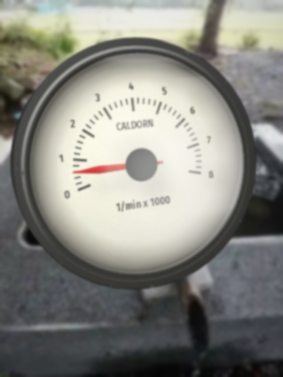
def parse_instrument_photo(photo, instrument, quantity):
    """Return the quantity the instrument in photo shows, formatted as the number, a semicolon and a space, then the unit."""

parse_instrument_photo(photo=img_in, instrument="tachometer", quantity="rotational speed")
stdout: 600; rpm
